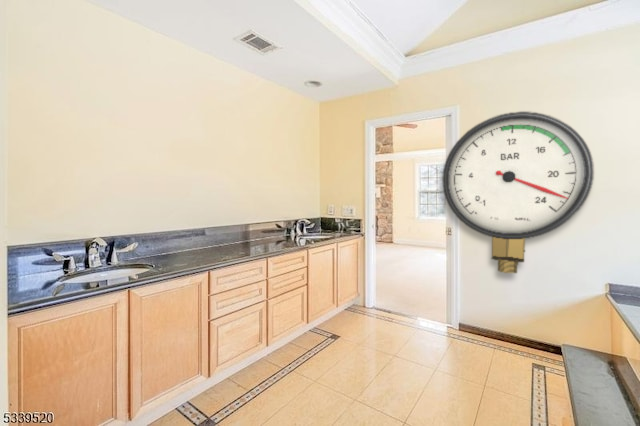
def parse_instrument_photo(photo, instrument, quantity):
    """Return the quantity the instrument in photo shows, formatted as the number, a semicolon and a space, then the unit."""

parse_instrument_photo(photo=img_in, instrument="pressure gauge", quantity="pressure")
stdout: 22.5; bar
